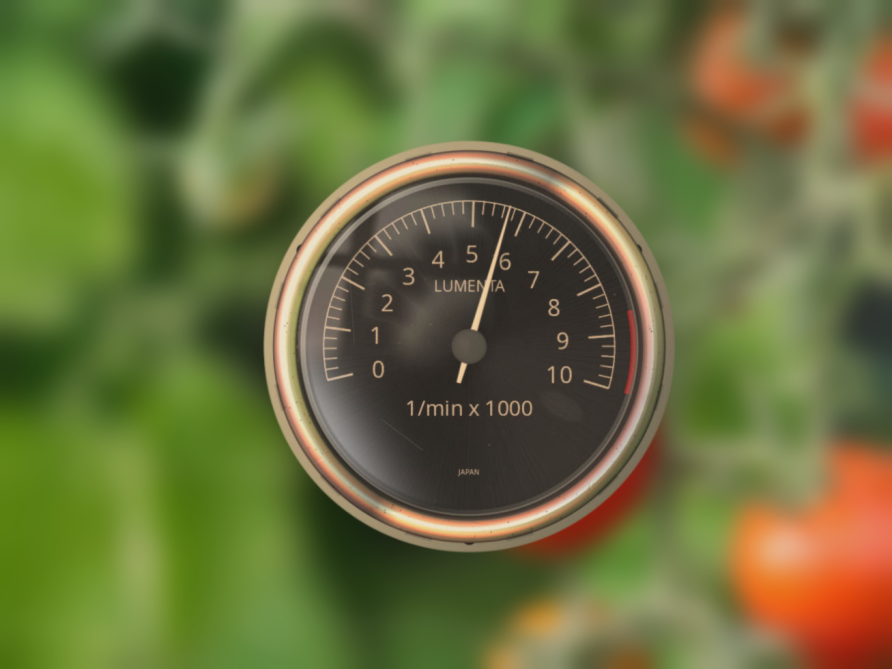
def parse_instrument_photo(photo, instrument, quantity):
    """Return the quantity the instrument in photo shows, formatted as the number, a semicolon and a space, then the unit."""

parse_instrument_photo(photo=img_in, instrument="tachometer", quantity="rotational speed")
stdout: 5700; rpm
